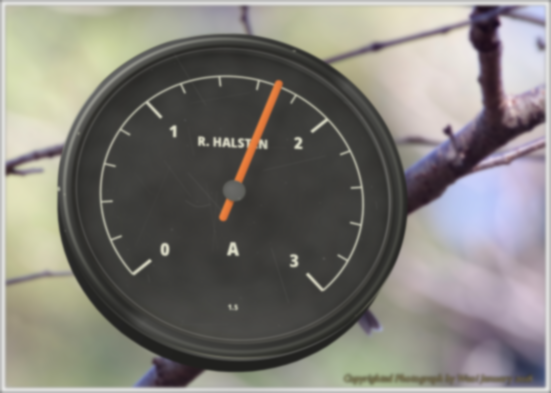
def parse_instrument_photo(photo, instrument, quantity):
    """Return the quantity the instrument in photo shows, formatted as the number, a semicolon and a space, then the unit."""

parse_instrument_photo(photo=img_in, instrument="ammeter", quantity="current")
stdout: 1.7; A
